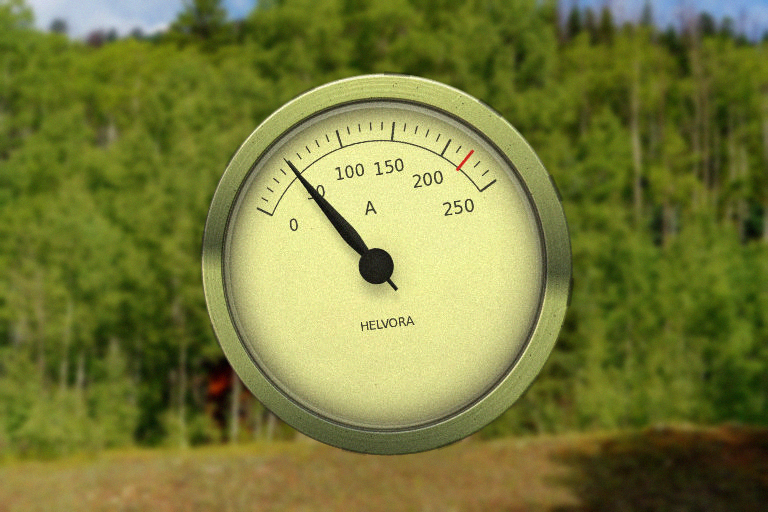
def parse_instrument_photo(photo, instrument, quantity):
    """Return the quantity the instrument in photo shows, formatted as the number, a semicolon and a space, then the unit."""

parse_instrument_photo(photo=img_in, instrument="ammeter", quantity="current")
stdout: 50; A
